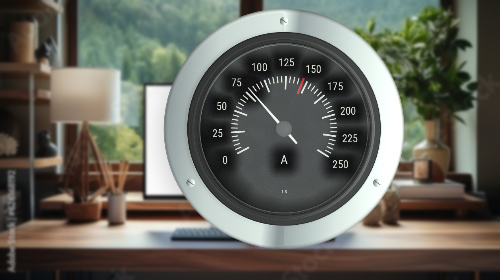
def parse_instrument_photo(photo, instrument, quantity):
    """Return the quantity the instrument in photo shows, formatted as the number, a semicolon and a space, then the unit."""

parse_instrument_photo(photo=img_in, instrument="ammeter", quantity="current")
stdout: 80; A
